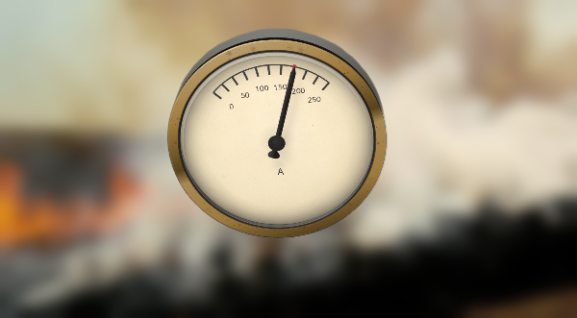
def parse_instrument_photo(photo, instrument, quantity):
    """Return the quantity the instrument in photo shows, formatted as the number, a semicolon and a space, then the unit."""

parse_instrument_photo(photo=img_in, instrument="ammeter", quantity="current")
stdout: 175; A
